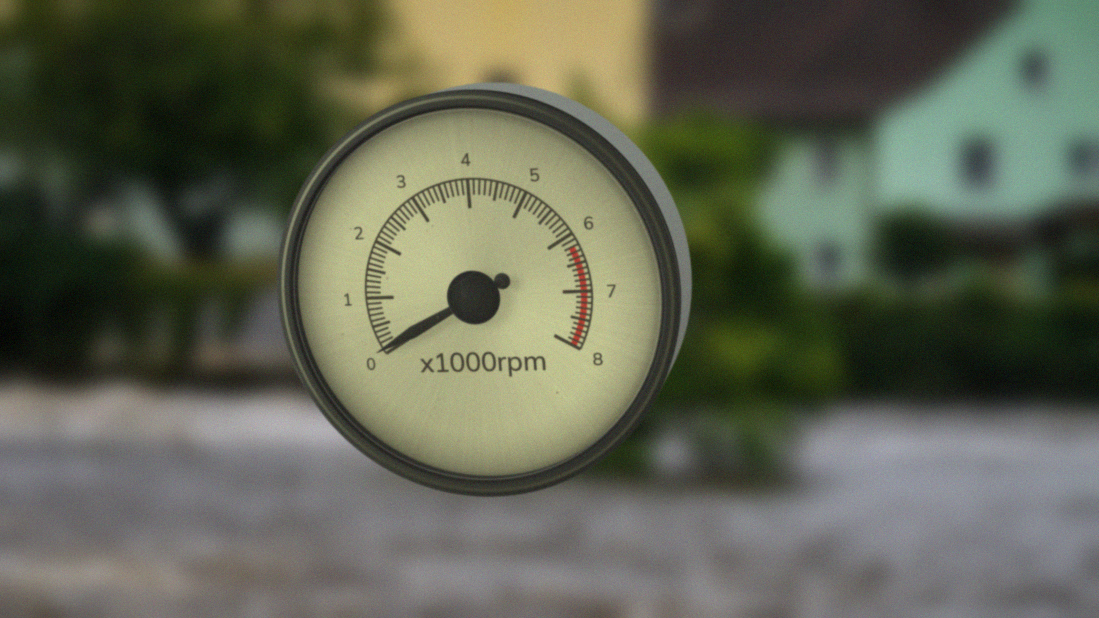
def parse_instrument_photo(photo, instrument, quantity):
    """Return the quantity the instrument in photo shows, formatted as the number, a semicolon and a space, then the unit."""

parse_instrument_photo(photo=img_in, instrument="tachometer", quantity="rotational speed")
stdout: 100; rpm
